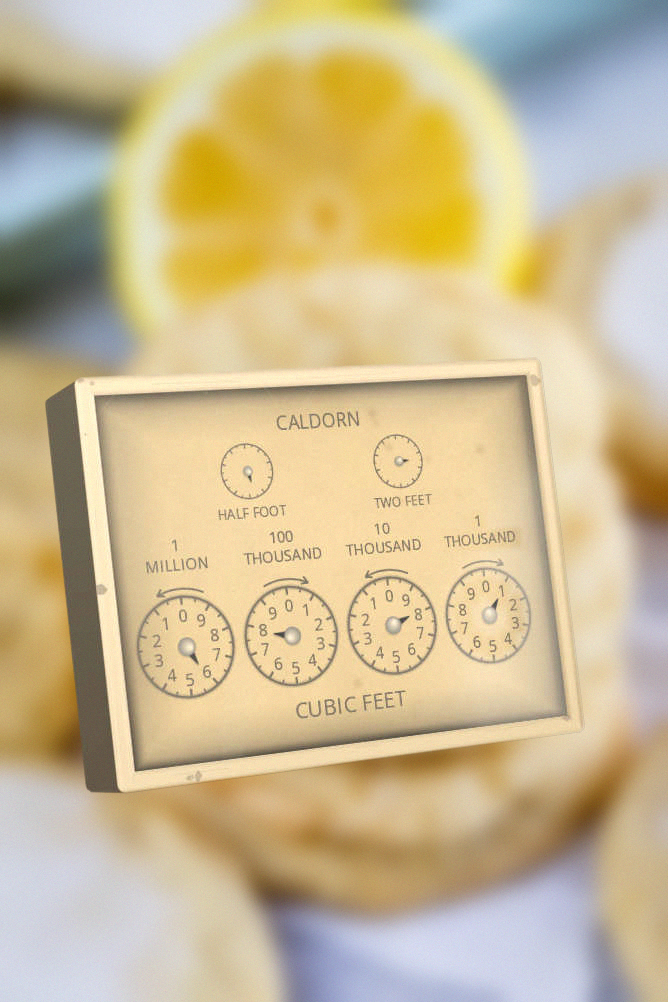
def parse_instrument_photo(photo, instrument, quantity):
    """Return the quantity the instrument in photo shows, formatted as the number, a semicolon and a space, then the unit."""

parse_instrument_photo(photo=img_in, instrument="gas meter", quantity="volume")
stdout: 578100; ft³
